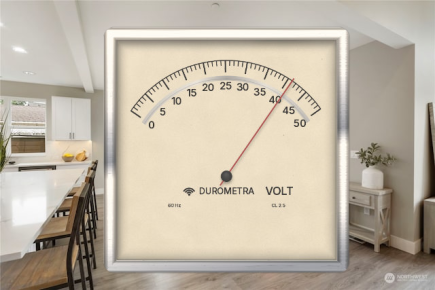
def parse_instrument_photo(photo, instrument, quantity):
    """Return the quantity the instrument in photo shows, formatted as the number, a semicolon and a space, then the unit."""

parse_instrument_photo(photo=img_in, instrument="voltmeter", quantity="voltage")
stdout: 41; V
